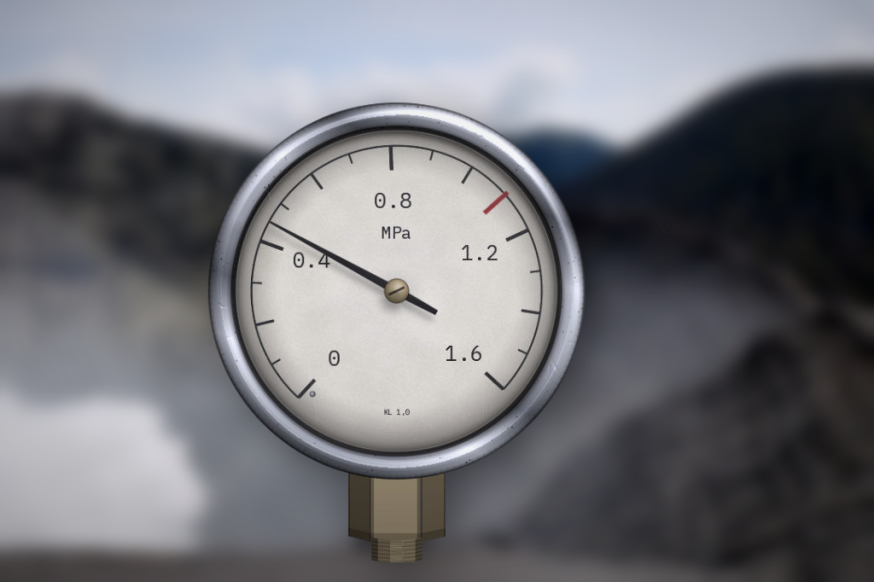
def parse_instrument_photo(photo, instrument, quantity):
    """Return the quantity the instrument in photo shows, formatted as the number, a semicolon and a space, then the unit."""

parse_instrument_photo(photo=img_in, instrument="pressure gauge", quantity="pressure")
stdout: 0.45; MPa
